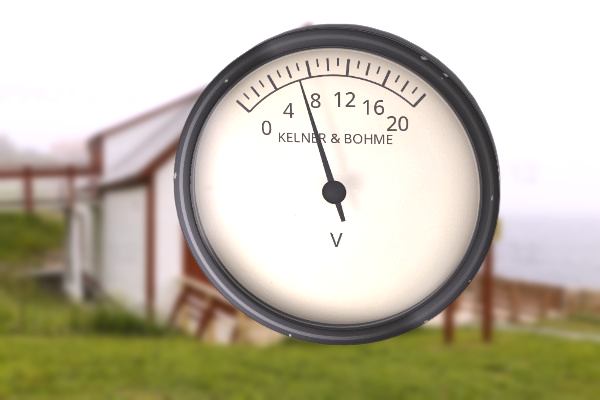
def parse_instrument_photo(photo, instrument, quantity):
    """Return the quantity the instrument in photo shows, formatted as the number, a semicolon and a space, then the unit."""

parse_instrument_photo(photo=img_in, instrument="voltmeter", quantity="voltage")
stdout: 7; V
